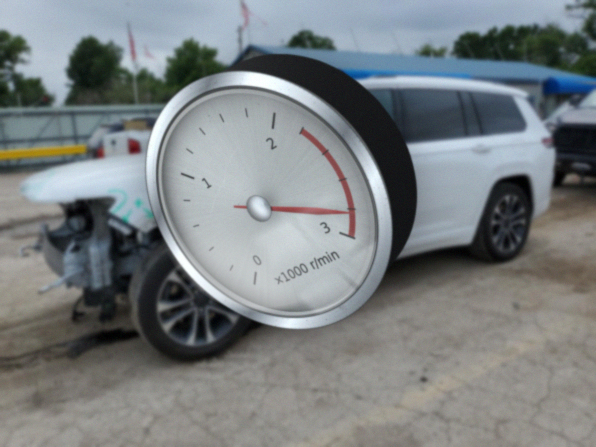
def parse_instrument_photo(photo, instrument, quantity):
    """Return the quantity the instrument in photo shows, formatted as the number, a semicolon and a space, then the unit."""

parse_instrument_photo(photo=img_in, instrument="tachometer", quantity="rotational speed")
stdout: 2800; rpm
